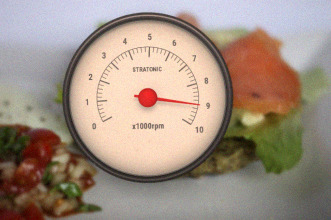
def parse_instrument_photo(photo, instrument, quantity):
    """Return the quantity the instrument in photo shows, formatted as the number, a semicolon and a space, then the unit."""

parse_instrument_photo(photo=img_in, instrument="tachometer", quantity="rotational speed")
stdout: 9000; rpm
